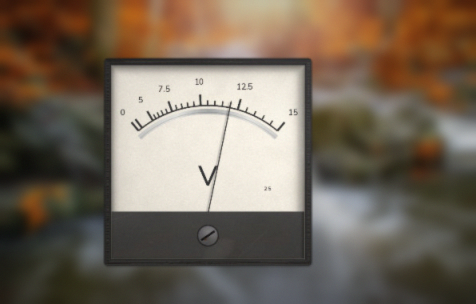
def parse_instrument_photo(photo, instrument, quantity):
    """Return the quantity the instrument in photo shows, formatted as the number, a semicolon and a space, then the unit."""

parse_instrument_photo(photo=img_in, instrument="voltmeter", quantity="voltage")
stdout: 12; V
